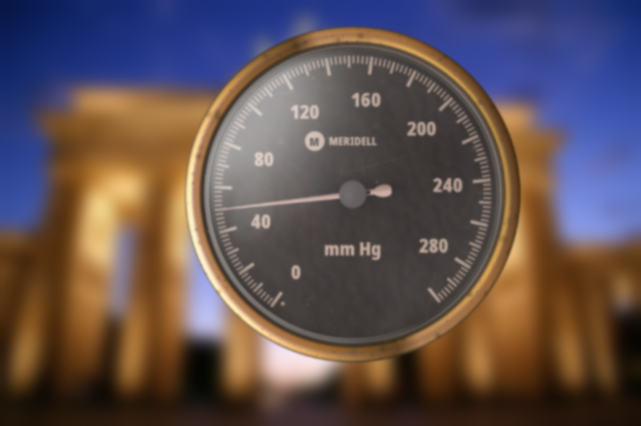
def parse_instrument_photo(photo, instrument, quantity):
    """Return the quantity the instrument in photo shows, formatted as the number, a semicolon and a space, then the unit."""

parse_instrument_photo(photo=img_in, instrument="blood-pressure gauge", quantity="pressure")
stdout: 50; mmHg
